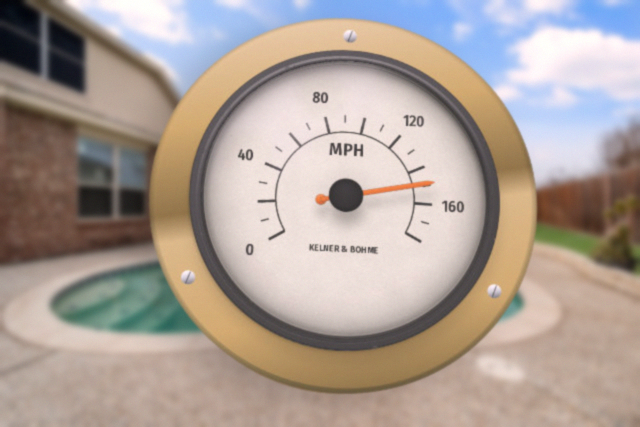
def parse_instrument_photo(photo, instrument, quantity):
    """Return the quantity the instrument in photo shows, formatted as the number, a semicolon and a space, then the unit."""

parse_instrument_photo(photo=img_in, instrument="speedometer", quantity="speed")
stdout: 150; mph
